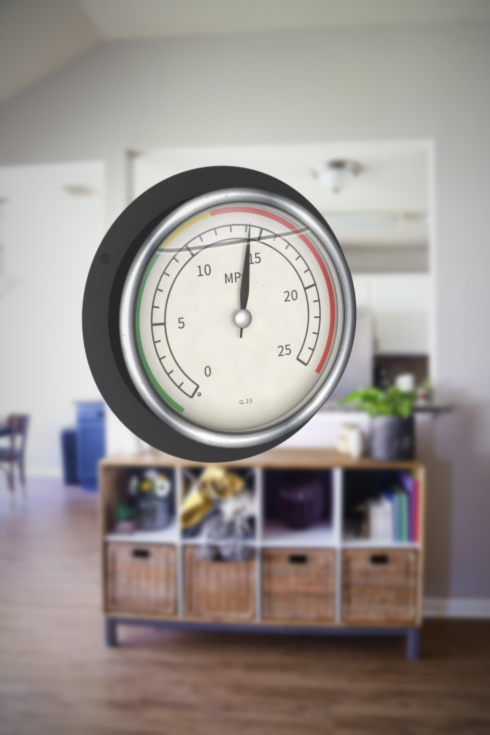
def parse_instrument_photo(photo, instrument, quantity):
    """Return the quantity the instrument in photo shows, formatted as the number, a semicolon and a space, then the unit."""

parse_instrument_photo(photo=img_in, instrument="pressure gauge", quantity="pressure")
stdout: 14; MPa
